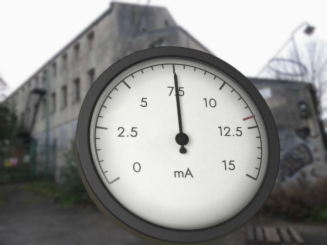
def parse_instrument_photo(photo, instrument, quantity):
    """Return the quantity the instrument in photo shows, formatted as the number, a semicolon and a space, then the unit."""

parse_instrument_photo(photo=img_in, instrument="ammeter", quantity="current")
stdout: 7.5; mA
